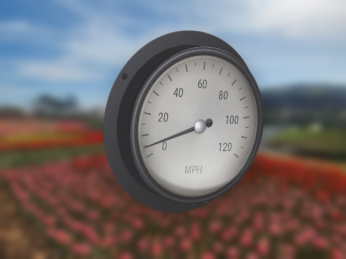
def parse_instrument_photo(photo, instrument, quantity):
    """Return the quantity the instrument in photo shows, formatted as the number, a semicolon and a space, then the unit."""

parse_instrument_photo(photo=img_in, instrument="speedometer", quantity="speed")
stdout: 5; mph
